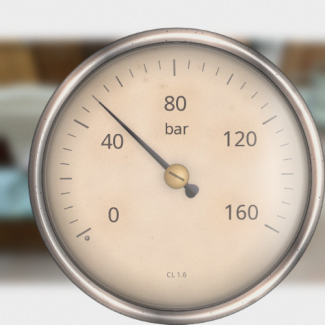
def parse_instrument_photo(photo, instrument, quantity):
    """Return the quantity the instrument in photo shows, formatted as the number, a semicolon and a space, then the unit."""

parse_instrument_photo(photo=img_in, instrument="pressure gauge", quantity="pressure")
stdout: 50; bar
